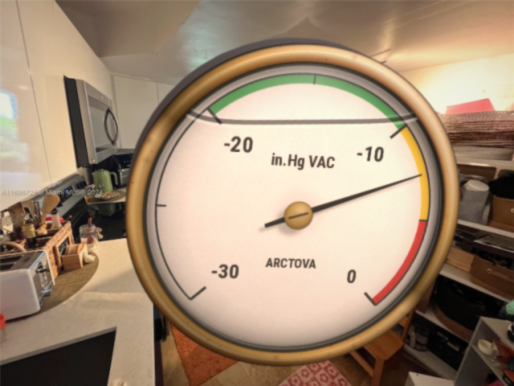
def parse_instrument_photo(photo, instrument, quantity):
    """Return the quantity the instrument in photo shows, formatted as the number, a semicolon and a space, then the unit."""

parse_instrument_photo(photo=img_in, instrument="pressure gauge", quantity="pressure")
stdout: -7.5; inHg
